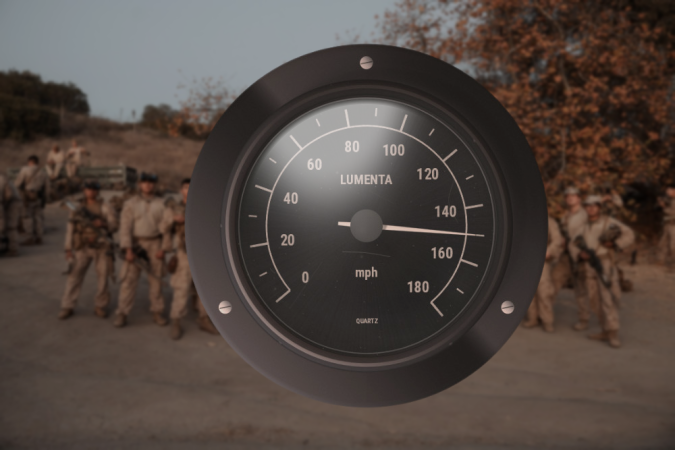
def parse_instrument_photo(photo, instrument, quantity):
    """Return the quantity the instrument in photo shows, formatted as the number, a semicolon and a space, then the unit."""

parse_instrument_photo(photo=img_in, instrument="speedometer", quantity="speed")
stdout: 150; mph
